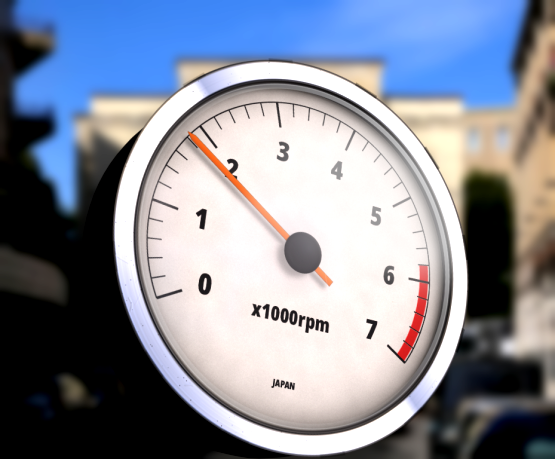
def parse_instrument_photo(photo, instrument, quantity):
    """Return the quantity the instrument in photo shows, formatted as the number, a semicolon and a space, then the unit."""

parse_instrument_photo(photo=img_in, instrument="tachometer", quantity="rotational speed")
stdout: 1800; rpm
